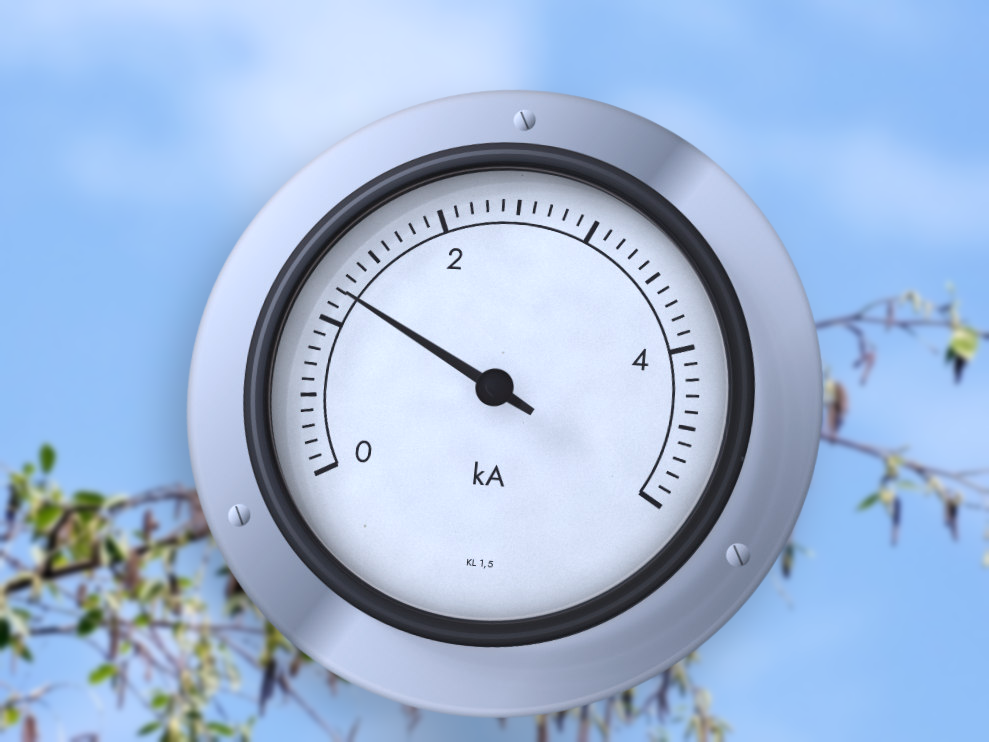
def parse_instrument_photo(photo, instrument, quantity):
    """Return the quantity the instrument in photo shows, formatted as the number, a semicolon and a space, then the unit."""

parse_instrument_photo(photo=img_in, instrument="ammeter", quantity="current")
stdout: 1.2; kA
